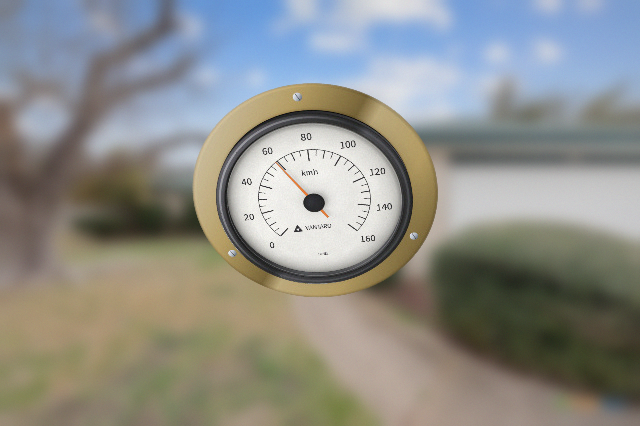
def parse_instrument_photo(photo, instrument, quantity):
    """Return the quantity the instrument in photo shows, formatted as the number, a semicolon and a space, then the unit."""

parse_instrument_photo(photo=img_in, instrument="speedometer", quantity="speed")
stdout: 60; km/h
